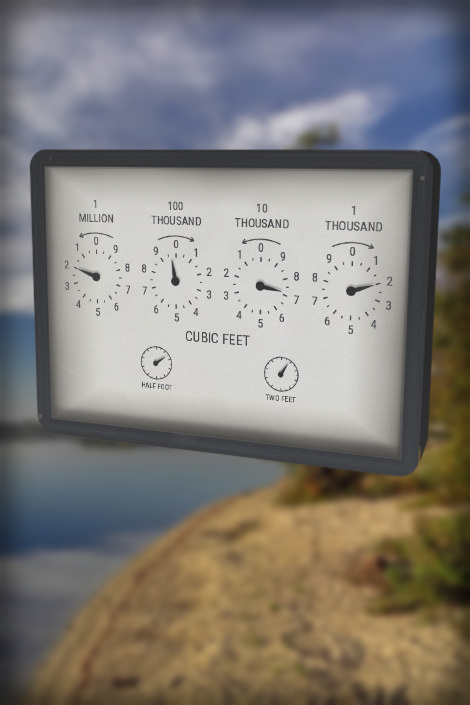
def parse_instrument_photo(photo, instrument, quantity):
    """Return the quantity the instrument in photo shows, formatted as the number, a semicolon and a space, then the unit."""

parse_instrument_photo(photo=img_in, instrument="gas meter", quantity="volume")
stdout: 197200; ft³
